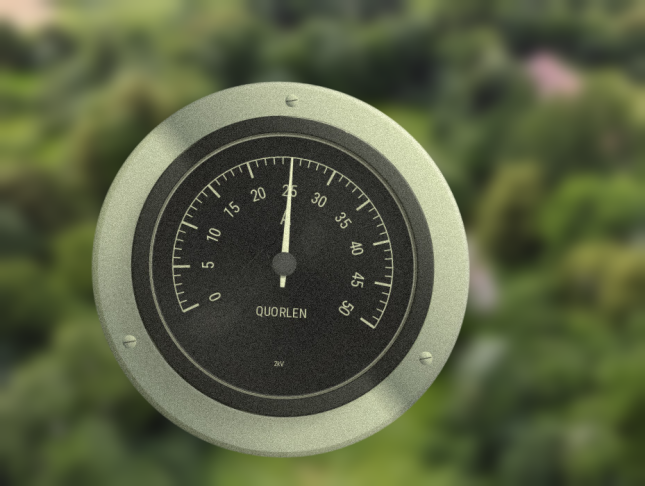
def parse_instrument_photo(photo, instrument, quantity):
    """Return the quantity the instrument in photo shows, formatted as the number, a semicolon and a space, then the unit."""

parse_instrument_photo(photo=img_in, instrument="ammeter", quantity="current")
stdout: 25; A
